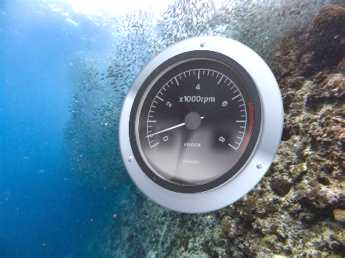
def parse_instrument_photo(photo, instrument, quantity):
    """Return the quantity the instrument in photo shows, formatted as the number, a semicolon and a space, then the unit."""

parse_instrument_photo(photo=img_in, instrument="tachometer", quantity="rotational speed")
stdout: 400; rpm
